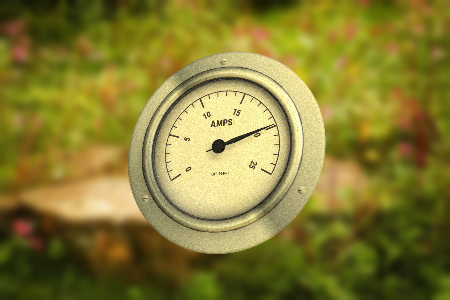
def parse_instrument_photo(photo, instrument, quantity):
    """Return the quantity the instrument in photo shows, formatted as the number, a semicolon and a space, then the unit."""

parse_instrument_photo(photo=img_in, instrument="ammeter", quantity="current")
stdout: 20; A
